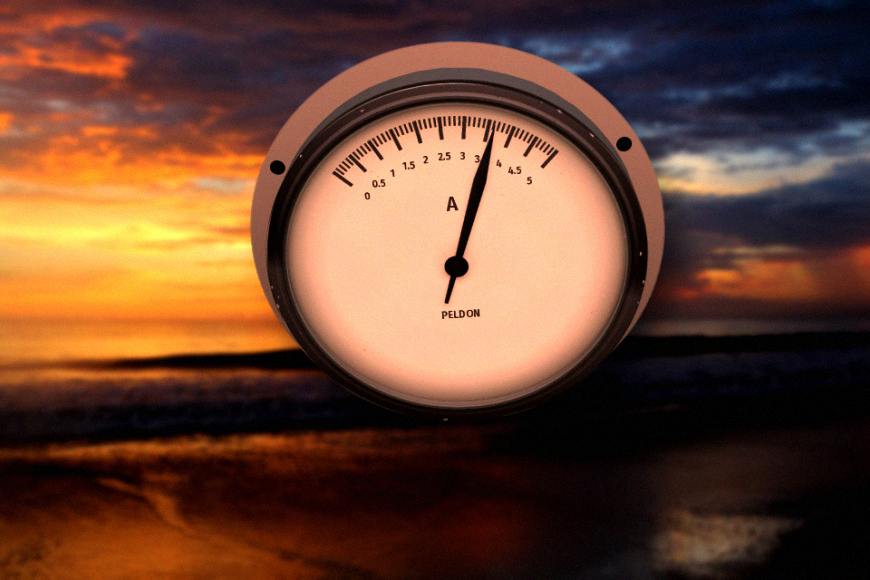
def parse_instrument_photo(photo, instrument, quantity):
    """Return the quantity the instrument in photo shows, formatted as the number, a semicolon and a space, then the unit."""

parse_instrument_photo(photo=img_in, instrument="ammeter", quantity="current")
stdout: 3.6; A
